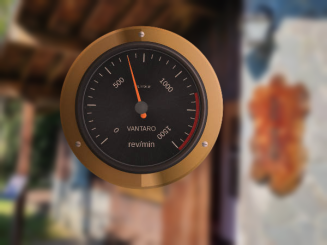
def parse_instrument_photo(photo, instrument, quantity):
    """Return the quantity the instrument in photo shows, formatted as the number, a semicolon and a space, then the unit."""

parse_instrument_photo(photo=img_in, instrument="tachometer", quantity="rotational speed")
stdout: 650; rpm
